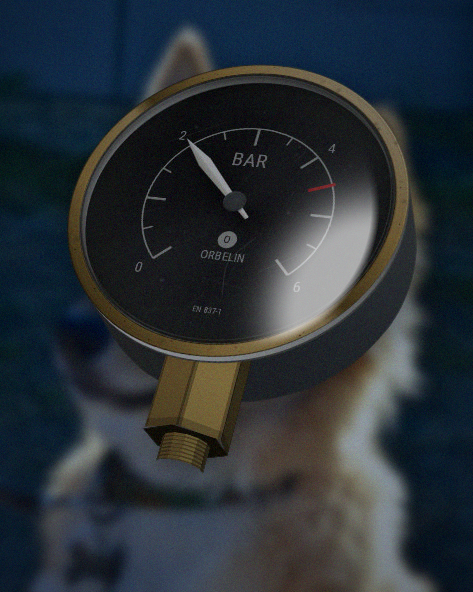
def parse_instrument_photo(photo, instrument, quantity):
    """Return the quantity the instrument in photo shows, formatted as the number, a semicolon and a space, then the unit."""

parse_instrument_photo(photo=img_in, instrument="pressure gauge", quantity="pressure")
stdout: 2; bar
